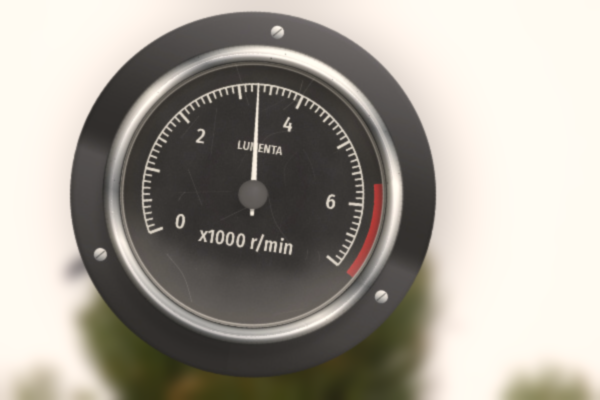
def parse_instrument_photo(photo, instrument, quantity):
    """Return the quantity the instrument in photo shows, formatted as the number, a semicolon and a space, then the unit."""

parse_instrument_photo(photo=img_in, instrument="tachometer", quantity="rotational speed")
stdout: 3300; rpm
